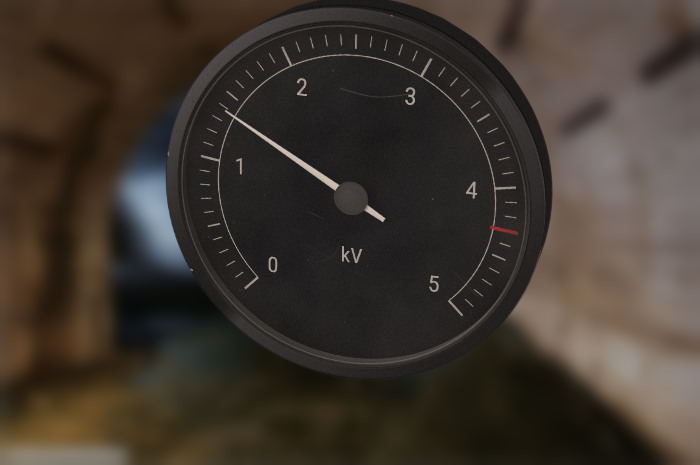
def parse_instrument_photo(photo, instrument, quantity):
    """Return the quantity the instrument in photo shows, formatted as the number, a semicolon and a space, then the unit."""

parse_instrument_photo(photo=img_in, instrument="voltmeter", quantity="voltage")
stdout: 1.4; kV
